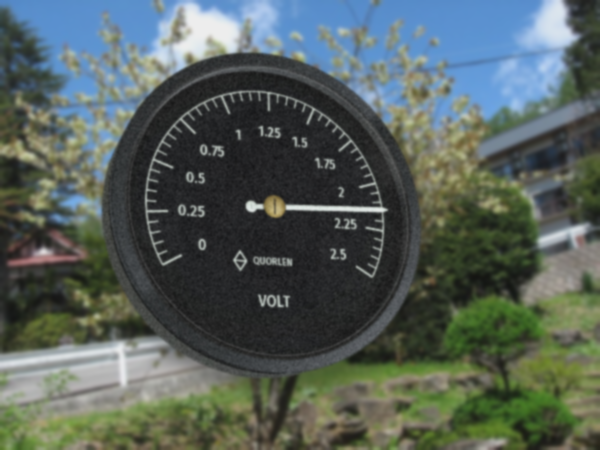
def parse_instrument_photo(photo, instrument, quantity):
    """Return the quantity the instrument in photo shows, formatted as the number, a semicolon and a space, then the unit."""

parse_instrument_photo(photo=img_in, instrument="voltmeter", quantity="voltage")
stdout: 2.15; V
